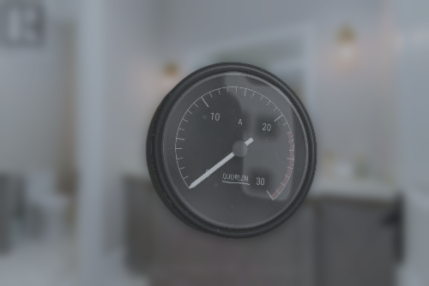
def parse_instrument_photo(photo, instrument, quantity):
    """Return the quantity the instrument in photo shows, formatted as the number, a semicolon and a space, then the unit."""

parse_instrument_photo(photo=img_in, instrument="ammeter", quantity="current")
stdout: 0; A
